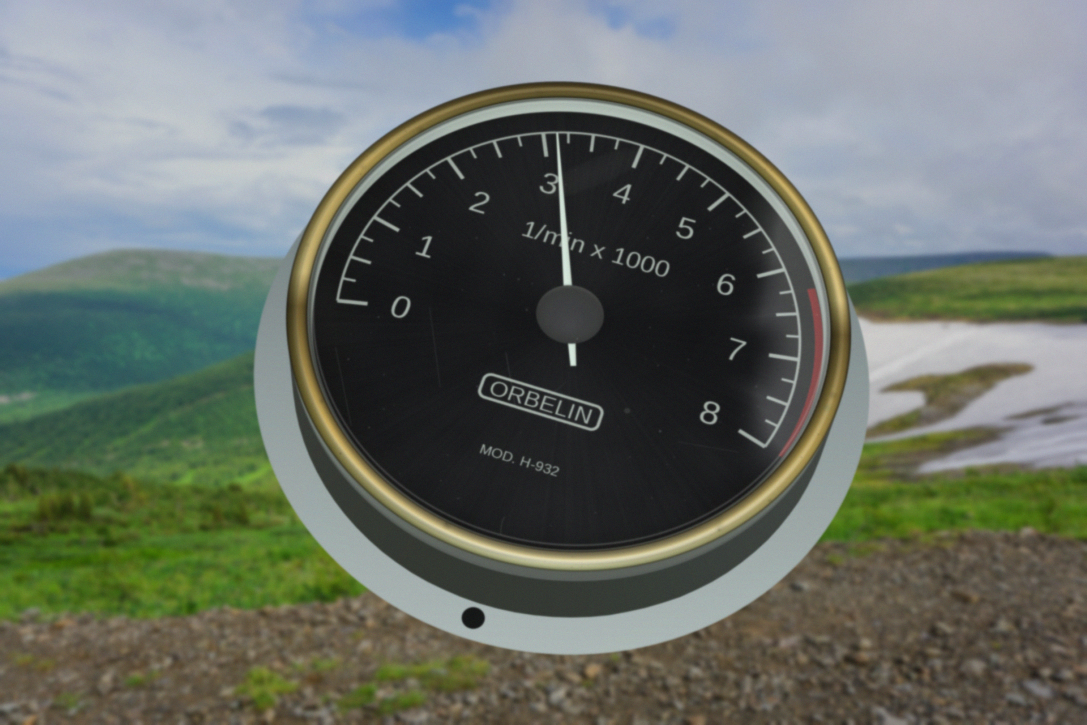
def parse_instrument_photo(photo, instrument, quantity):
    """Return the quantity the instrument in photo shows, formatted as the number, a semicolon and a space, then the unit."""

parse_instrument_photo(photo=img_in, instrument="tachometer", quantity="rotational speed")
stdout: 3125; rpm
